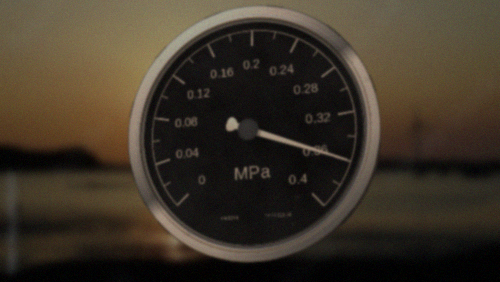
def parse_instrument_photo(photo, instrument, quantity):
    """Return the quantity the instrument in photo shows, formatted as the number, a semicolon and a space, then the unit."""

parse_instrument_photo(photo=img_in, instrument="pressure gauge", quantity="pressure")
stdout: 0.36; MPa
